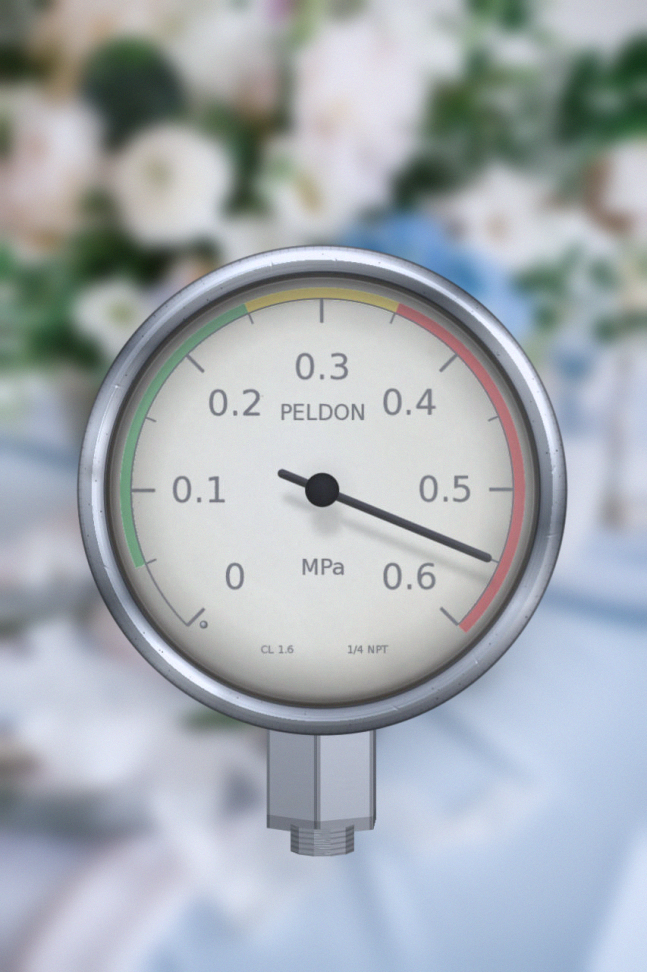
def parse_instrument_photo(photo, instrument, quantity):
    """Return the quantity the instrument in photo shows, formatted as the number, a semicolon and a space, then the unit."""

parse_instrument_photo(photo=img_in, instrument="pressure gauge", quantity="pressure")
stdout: 0.55; MPa
